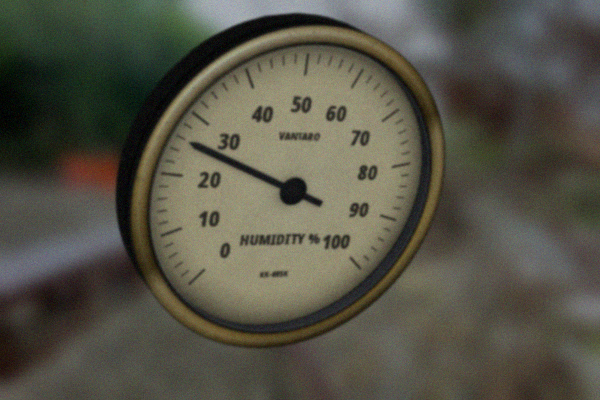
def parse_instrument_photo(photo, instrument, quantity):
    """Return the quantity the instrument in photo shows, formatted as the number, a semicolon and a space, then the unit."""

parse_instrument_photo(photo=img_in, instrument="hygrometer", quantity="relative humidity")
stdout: 26; %
